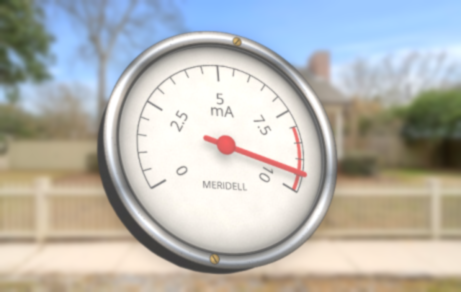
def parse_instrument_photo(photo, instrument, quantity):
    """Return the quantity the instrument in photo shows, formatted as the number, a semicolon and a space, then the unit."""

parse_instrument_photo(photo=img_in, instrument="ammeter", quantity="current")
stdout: 9.5; mA
